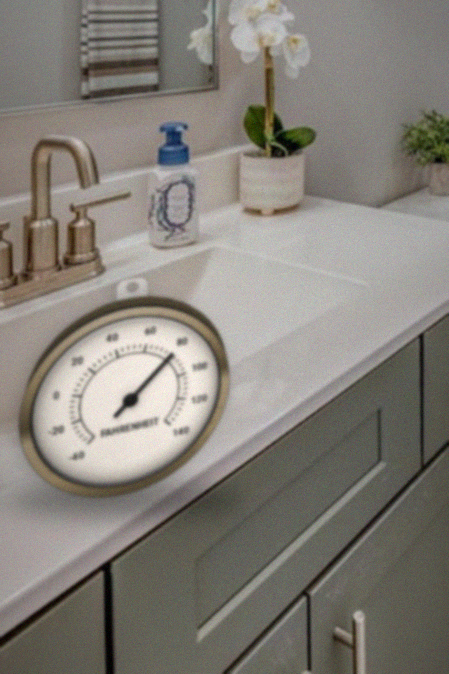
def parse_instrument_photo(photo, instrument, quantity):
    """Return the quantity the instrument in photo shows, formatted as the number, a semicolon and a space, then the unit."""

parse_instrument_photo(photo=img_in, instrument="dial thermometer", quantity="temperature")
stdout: 80; °F
